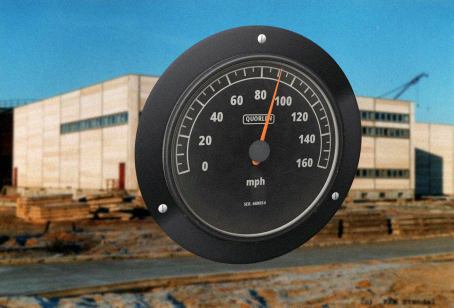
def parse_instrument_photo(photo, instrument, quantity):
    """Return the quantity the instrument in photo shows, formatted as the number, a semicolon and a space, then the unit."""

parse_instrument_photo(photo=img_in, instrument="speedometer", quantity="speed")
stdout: 90; mph
